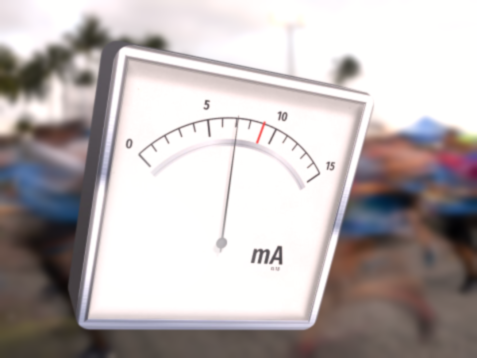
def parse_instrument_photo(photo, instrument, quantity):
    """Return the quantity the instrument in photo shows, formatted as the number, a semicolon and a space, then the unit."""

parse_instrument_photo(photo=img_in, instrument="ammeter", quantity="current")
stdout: 7; mA
